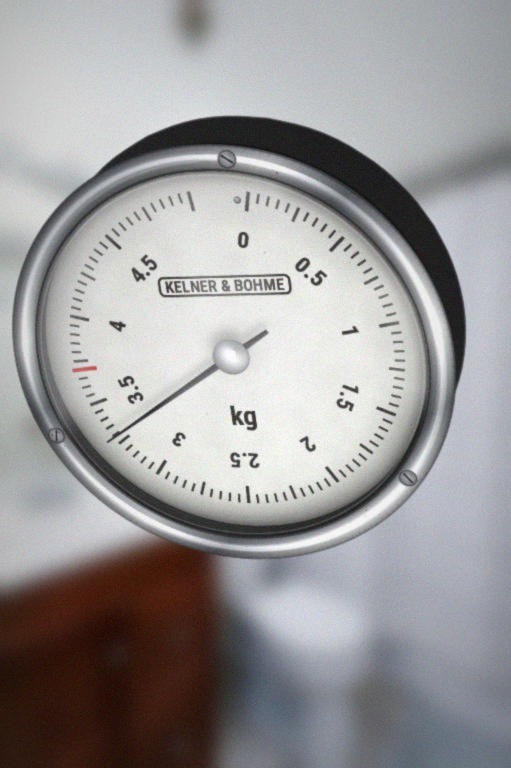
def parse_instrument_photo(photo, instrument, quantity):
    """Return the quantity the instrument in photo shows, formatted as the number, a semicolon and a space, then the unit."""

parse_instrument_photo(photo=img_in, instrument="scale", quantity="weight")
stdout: 3.3; kg
